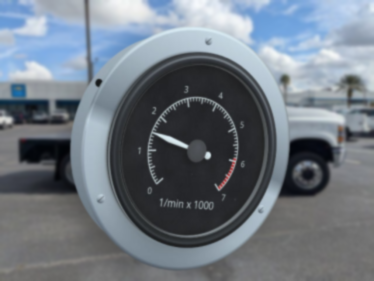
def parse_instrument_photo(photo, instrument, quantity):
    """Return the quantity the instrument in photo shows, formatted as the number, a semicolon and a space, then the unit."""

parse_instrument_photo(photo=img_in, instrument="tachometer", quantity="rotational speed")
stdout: 1500; rpm
